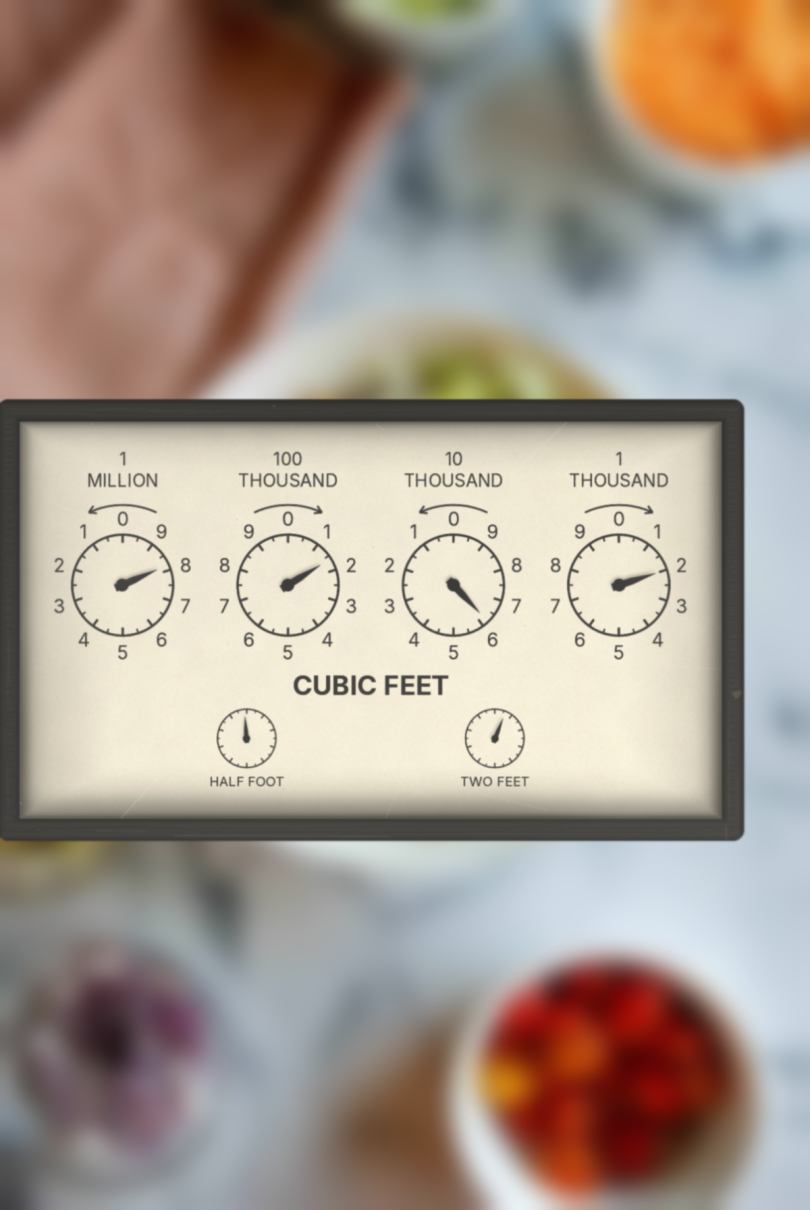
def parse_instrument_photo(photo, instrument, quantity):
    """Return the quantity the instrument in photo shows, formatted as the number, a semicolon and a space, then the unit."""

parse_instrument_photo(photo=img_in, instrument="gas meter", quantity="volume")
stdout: 816200; ft³
